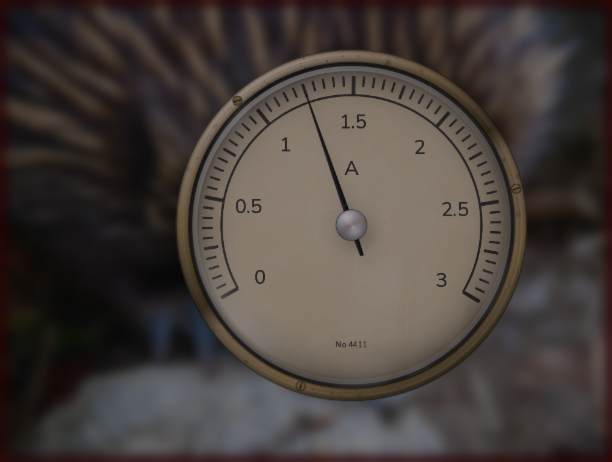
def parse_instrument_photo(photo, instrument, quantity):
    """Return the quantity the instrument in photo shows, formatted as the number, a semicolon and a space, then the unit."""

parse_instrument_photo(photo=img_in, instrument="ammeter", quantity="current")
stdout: 1.25; A
